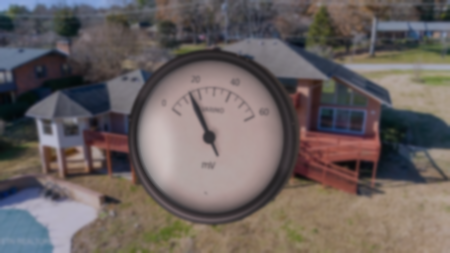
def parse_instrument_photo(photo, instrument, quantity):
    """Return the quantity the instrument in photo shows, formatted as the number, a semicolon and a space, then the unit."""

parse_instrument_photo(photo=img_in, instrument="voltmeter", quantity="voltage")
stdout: 15; mV
